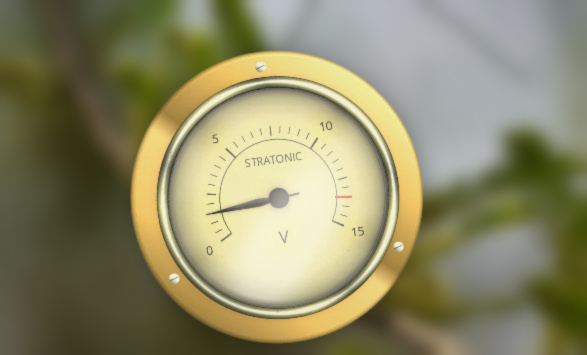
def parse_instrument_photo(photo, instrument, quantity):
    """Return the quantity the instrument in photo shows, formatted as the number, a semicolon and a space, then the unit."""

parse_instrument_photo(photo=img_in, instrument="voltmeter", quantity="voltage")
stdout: 1.5; V
